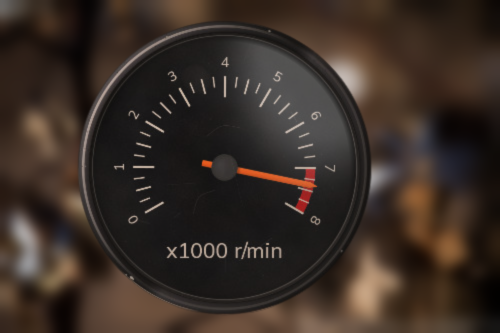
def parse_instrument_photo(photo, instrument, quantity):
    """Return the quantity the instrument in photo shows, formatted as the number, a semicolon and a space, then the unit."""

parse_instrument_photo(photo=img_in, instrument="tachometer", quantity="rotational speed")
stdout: 7375; rpm
